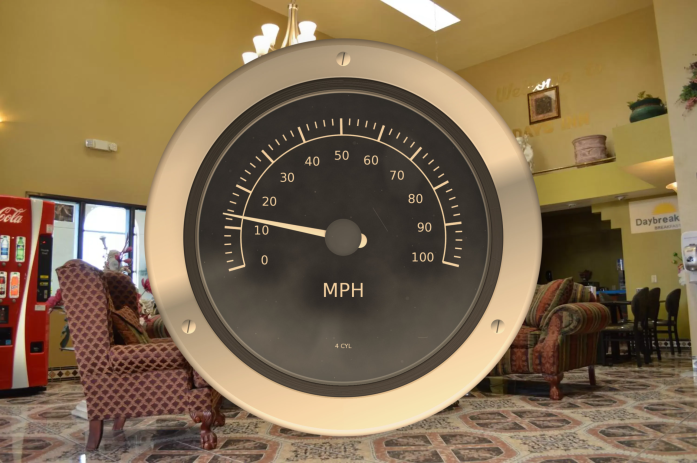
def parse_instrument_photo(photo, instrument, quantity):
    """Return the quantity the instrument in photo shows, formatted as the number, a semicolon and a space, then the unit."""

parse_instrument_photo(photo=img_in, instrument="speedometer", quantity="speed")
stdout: 13; mph
